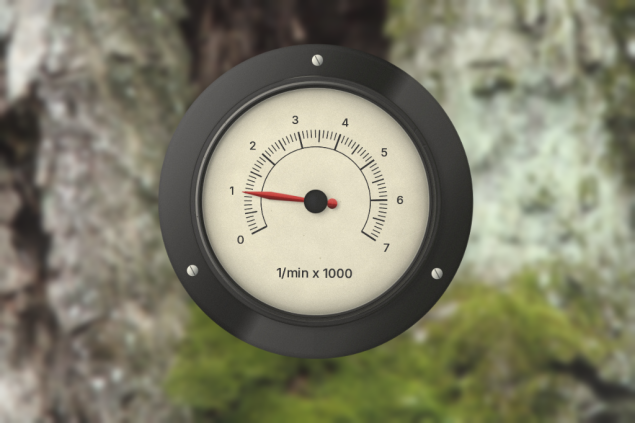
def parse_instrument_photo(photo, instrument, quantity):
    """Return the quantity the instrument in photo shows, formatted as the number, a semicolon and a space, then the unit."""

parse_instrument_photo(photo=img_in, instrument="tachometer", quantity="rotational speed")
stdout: 1000; rpm
